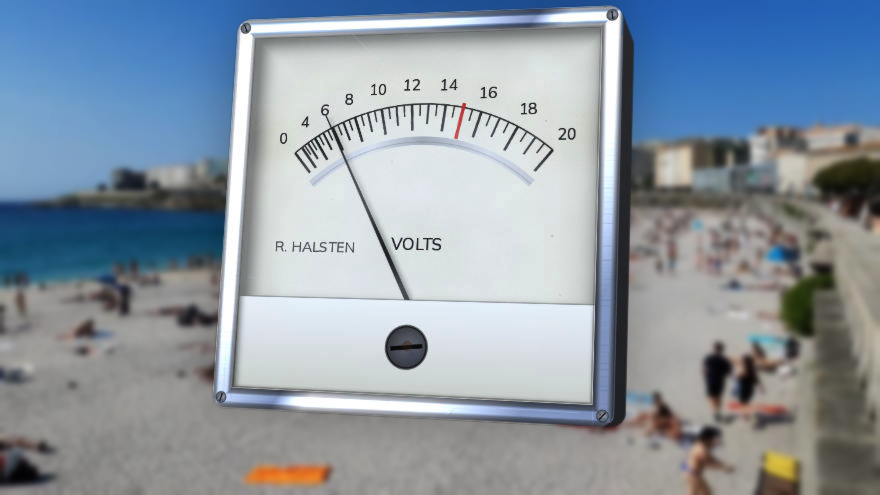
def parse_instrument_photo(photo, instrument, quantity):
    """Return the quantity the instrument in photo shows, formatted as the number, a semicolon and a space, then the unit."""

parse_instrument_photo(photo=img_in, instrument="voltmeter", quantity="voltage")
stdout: 6; V
